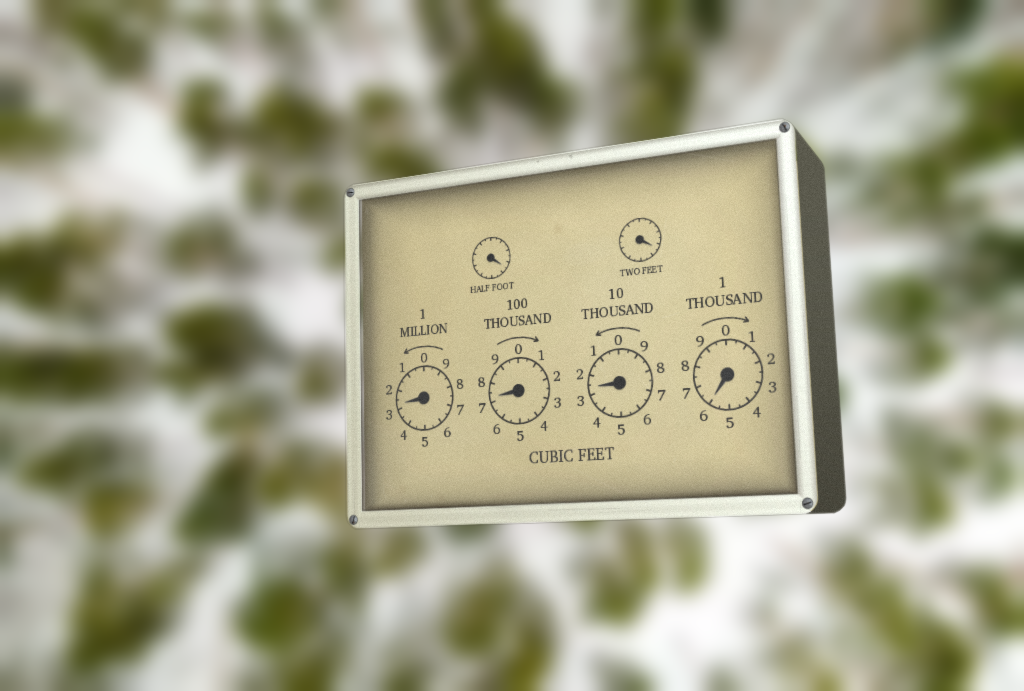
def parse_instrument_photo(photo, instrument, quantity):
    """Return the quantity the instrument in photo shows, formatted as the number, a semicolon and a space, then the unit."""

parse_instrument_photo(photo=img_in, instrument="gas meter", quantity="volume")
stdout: 272600; ft³
